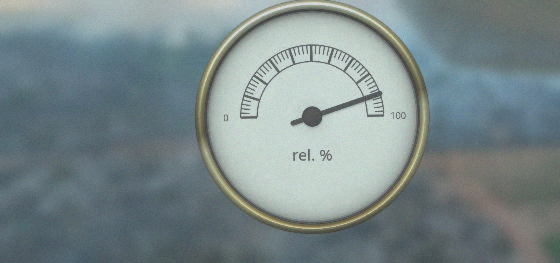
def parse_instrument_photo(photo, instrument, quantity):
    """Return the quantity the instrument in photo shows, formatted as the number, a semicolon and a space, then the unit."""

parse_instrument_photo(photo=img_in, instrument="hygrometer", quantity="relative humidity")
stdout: 90; %
